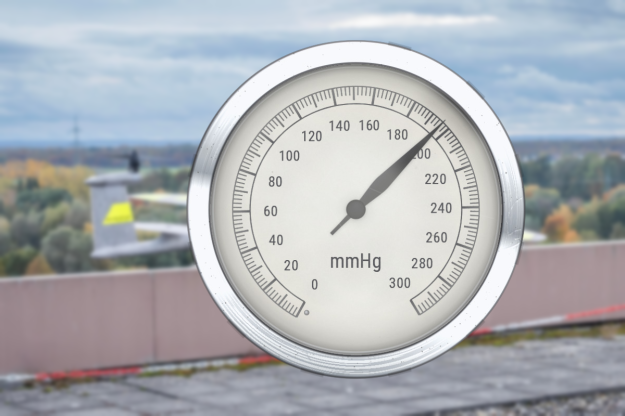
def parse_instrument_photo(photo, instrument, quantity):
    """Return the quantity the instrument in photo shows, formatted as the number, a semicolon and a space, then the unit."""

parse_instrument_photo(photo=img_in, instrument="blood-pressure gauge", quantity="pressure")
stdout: 196; mmHg
